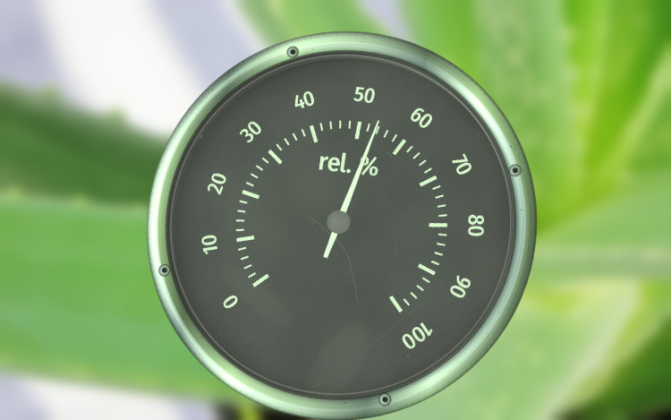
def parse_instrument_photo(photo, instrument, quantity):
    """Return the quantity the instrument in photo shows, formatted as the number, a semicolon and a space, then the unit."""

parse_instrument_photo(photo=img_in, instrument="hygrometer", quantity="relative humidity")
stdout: 54; %
